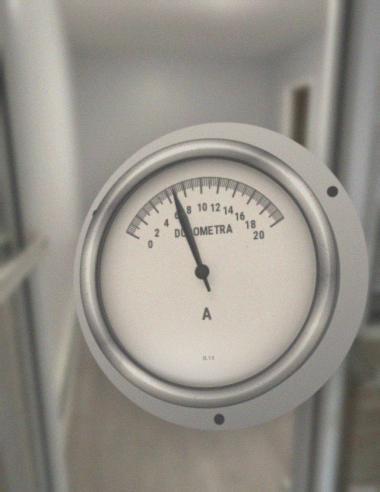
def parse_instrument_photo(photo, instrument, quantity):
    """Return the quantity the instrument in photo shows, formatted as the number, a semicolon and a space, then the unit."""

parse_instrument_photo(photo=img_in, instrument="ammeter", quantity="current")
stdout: 7; A
